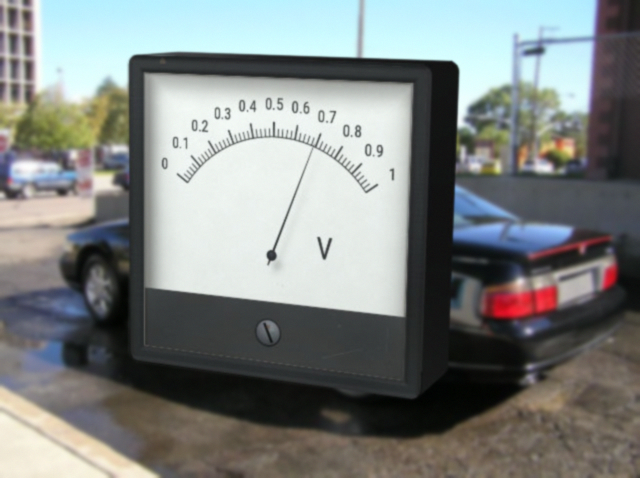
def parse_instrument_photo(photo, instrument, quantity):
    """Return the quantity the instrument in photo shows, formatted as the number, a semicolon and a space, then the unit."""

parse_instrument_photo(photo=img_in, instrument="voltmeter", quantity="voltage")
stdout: 0.7; V
